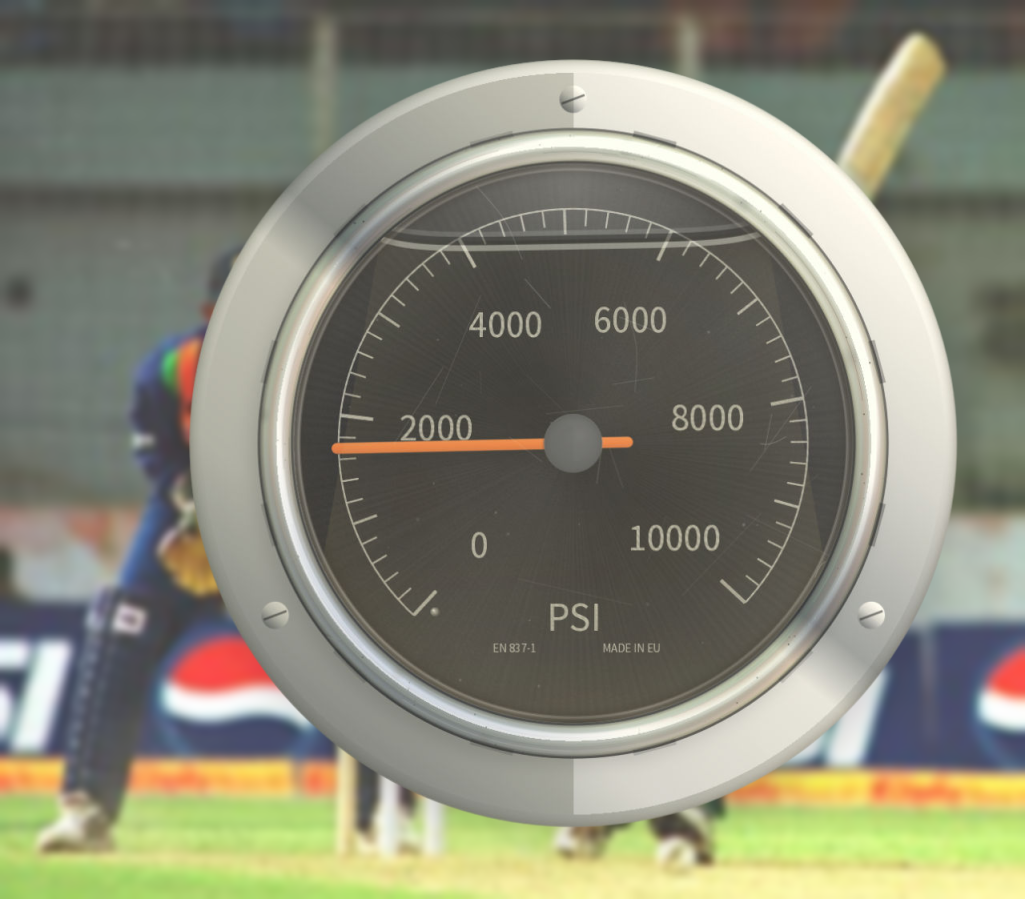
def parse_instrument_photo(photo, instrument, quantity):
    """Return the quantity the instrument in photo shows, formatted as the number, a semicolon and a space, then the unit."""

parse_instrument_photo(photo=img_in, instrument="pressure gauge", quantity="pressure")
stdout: 1700; psi
